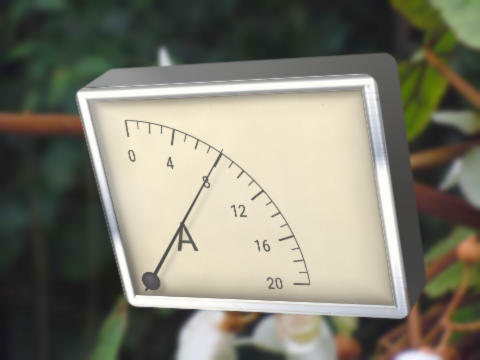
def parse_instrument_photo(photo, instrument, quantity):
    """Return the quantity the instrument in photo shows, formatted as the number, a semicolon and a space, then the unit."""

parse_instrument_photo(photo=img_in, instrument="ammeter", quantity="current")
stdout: 8; A
